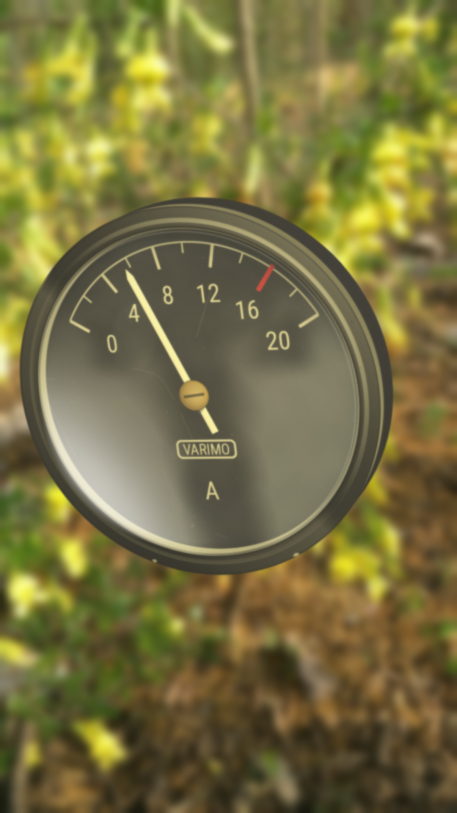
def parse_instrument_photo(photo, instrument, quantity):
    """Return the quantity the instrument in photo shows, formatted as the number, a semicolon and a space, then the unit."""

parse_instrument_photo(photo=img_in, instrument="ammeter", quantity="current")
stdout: 6; A
